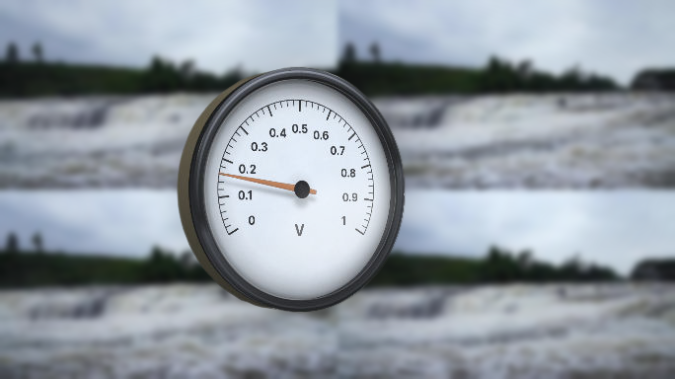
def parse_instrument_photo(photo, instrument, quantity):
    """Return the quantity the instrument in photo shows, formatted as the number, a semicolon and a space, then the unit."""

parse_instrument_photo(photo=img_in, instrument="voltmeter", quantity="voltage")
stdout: 0.16; V
